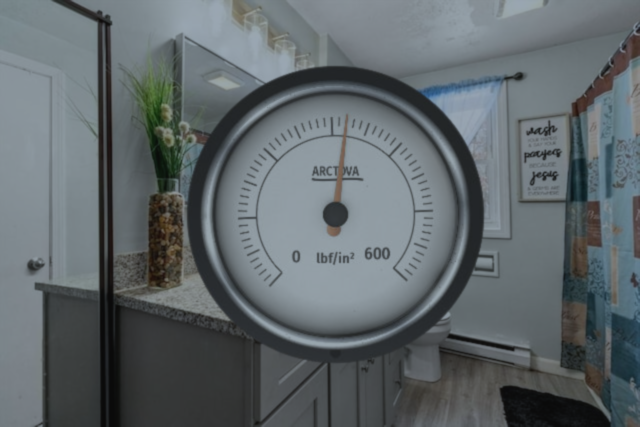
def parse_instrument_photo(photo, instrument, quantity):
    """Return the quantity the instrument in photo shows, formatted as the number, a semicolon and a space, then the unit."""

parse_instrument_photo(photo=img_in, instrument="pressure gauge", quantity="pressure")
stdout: 320; psi
